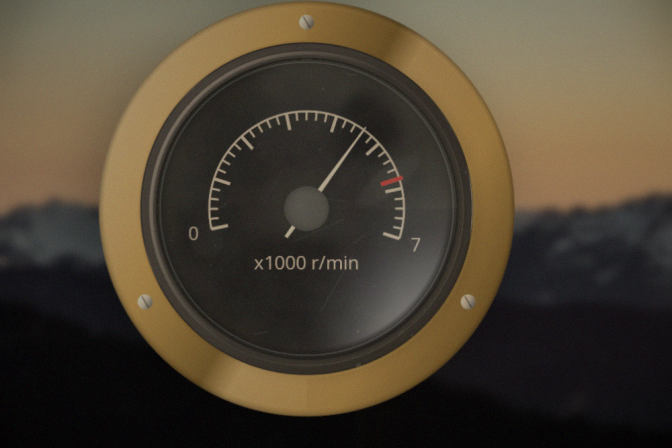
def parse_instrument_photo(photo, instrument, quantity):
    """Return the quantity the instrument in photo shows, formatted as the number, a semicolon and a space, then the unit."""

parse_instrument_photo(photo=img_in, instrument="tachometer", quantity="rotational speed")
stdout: 4600; rpm
